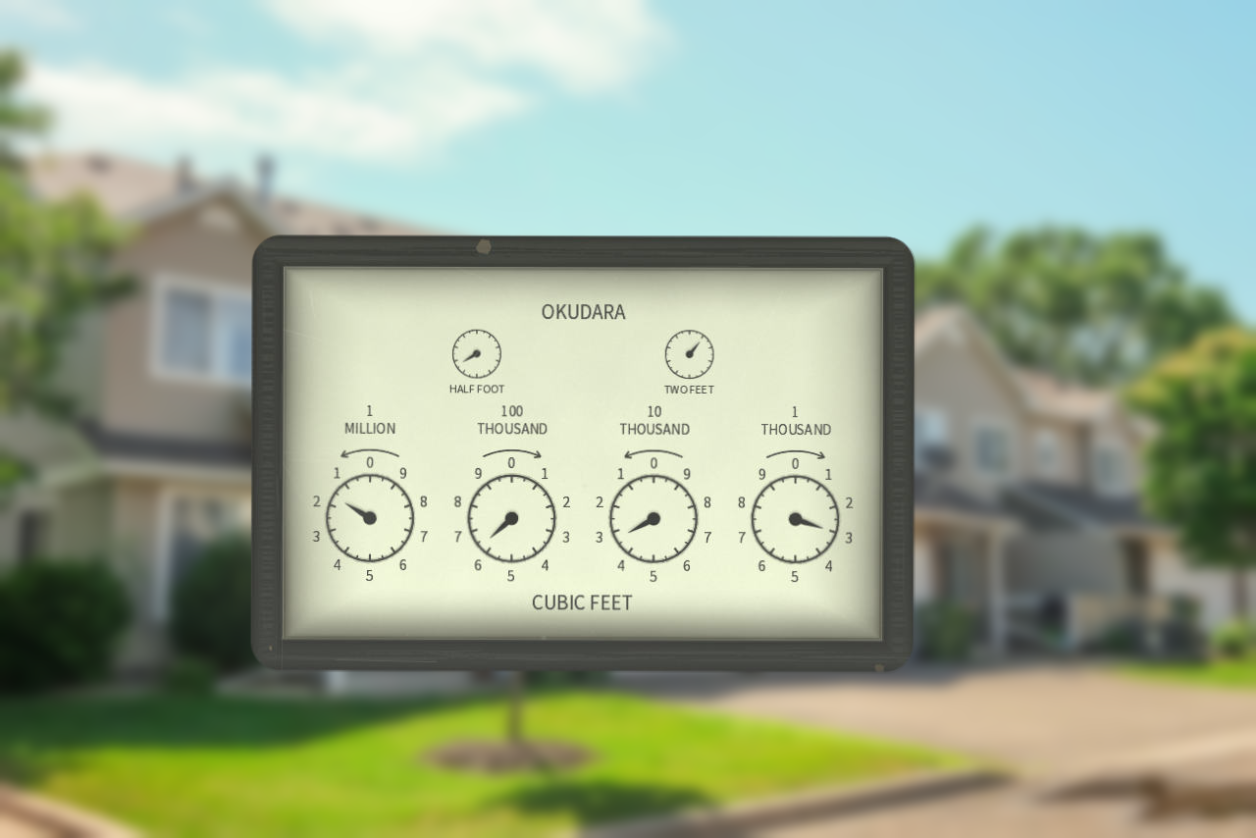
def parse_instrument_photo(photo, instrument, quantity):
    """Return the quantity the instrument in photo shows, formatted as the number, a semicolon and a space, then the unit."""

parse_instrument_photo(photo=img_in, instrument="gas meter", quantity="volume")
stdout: 163300; ft³
